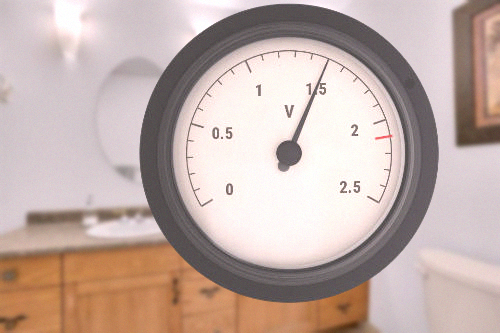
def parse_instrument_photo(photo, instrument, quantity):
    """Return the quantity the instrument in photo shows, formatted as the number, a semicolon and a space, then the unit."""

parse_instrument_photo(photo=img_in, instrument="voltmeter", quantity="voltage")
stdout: 1.5; V
